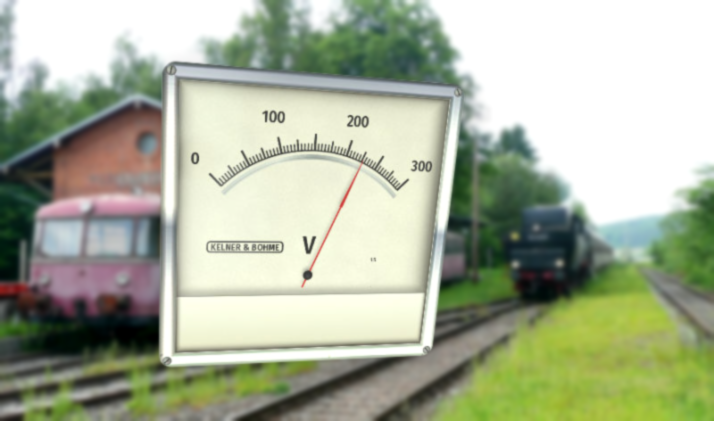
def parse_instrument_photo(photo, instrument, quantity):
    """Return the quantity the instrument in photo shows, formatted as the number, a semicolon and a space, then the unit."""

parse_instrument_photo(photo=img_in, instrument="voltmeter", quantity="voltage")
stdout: 225; V
